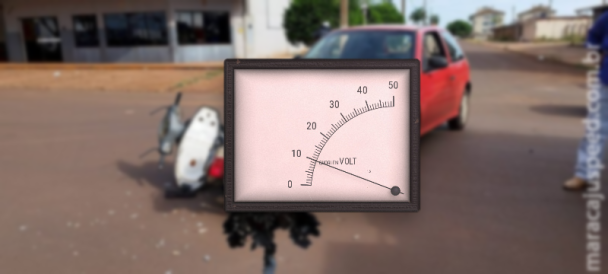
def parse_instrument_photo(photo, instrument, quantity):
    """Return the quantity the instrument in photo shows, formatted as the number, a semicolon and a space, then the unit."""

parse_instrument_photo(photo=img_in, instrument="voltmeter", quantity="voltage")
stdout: 10; V
